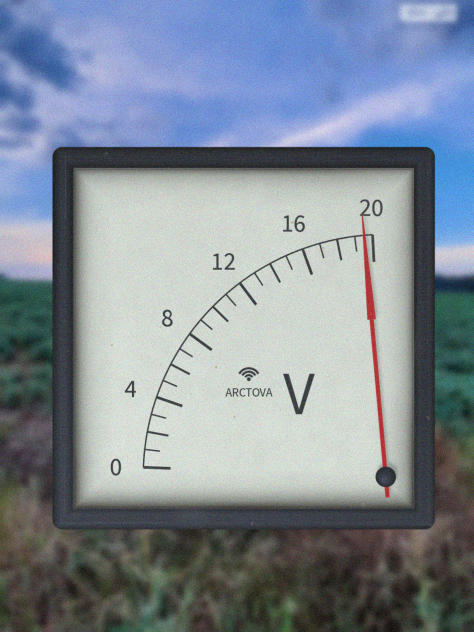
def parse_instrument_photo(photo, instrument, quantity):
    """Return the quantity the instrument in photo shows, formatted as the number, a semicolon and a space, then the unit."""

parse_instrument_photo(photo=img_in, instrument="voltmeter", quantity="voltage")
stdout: 19.5; V
